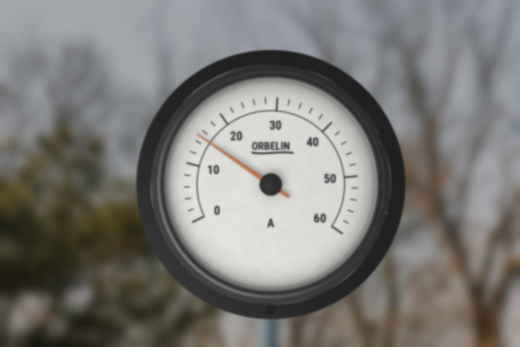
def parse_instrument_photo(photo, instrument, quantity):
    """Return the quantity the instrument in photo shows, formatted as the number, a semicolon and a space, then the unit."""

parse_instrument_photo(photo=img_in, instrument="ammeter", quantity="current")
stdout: 15; A
